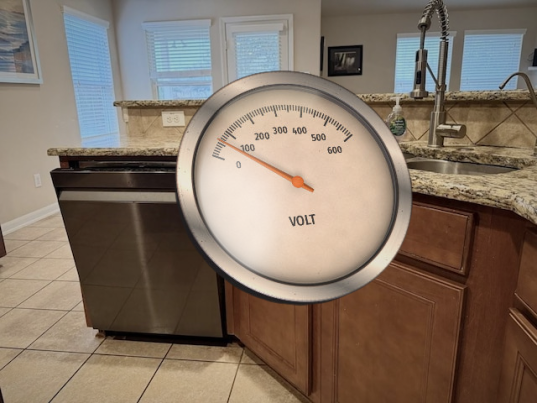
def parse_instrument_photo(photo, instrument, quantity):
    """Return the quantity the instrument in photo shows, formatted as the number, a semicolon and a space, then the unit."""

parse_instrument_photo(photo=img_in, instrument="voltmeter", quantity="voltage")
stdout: 50; V
